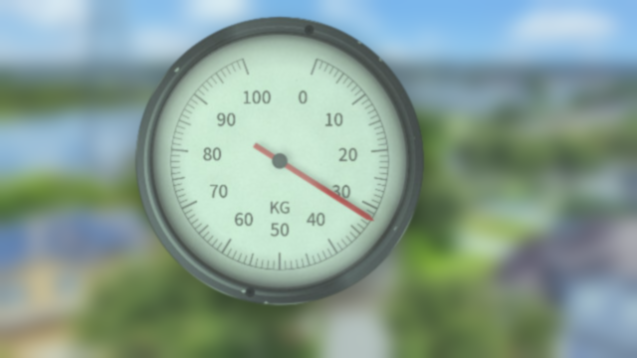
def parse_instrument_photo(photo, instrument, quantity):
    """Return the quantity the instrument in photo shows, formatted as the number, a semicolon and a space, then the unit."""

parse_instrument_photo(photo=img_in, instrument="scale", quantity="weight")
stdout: 32; kg
